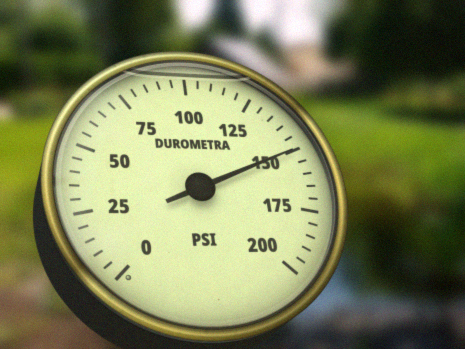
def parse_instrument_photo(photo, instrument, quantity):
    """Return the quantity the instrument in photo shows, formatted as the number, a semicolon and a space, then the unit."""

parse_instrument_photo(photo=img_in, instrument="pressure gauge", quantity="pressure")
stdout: 150; psi
